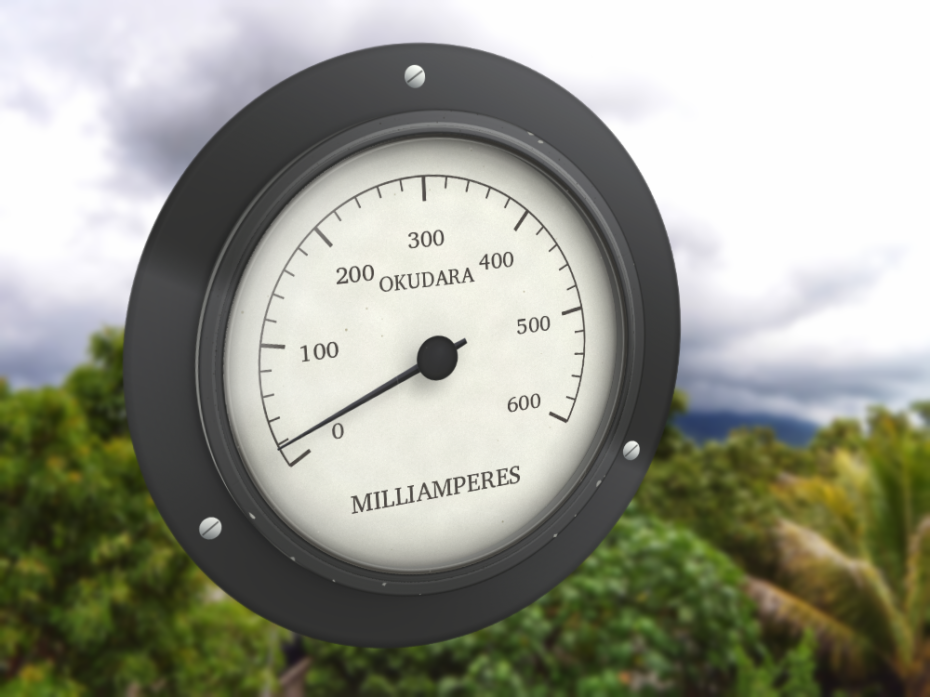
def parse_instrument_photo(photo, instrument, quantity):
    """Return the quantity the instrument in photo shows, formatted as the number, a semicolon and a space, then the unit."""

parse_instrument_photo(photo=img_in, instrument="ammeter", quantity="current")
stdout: 20; mA
